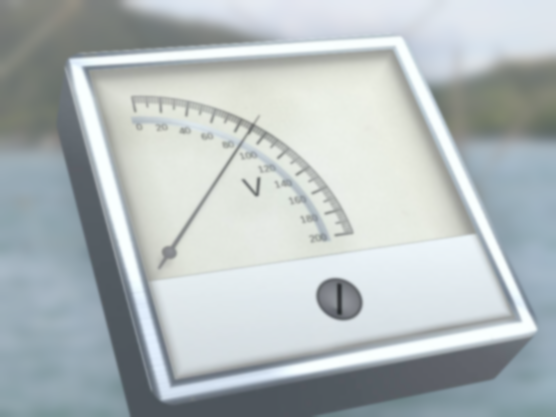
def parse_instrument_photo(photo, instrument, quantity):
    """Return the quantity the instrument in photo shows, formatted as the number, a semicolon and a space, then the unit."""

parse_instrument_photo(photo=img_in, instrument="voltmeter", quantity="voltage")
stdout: 90; V
